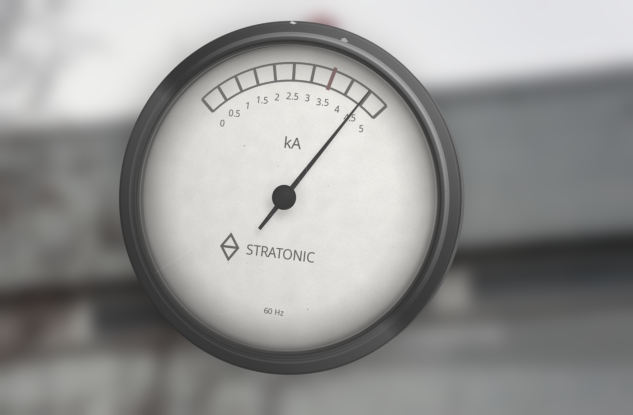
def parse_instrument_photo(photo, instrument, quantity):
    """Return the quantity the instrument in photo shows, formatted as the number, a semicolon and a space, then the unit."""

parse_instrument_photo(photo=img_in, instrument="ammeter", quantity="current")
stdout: 4.5; kA
